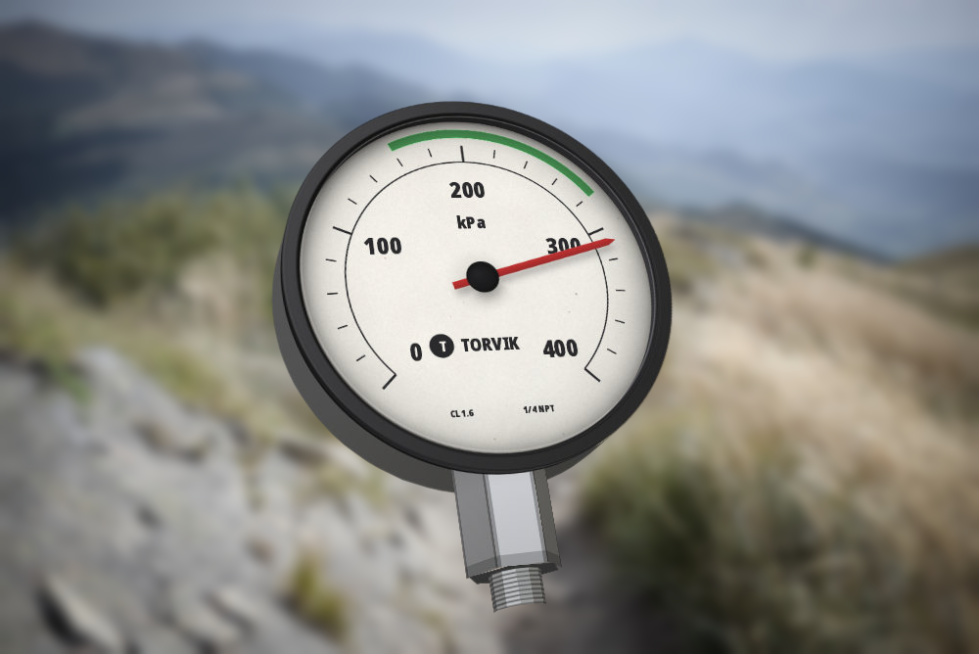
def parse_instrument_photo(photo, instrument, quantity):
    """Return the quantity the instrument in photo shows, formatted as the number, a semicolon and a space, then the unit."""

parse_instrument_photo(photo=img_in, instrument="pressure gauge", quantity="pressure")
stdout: 310; kPa
